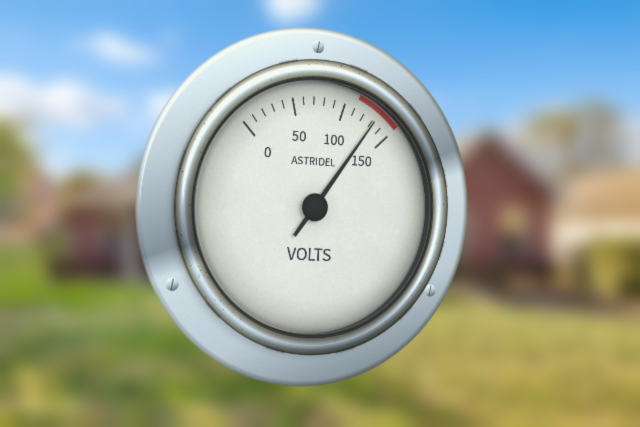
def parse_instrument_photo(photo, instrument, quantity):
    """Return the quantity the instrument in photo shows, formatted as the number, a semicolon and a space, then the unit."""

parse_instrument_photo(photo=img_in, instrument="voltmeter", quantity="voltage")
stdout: 130; V
